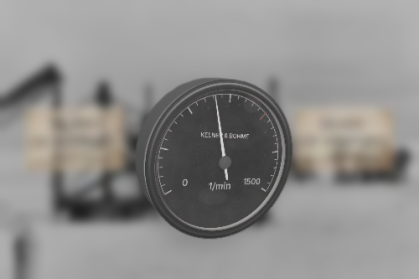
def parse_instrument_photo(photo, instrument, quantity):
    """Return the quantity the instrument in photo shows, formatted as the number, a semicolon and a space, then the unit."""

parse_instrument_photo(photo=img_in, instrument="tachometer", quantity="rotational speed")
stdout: 650; rpm
